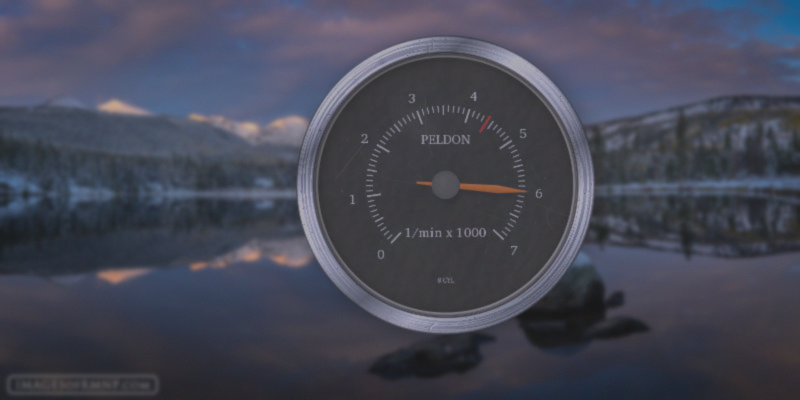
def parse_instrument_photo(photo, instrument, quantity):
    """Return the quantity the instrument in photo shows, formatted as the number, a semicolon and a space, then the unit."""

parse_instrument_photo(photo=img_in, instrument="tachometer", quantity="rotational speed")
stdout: 6000; rpm
